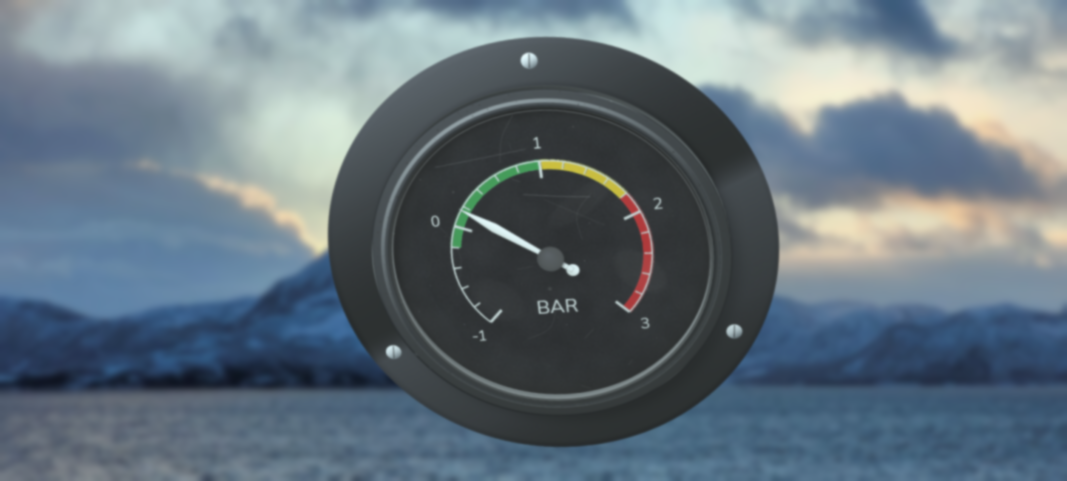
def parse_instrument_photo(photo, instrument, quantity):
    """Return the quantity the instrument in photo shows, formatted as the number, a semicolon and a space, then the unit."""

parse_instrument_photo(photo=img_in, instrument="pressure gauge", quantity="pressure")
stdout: 0.2; bar
